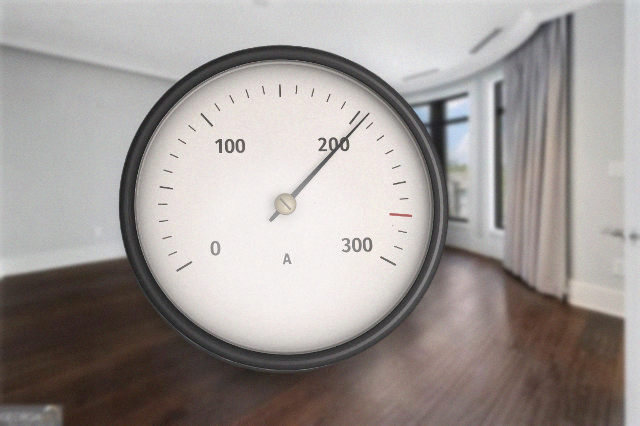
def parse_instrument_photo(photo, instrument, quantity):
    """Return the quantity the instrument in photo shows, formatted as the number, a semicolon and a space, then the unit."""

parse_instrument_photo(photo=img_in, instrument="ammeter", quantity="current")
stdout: 205; A
